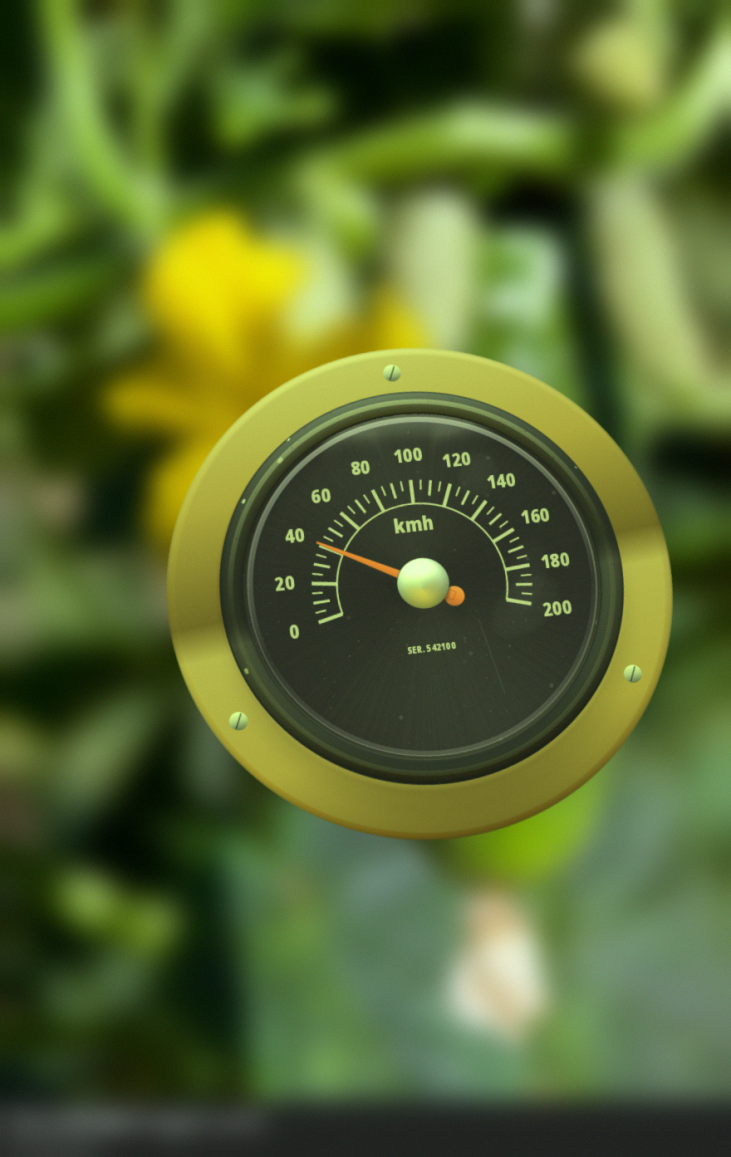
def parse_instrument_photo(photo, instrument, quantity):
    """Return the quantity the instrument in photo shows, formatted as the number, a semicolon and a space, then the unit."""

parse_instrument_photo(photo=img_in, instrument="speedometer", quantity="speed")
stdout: 40; km/h
